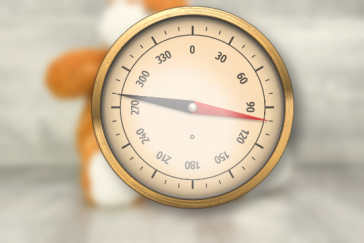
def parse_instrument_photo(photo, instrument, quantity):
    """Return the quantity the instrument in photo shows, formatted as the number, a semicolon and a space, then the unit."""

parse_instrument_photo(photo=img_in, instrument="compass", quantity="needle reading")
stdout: 100; °
